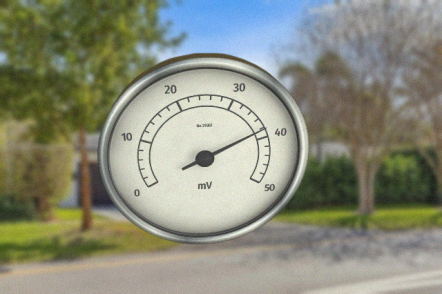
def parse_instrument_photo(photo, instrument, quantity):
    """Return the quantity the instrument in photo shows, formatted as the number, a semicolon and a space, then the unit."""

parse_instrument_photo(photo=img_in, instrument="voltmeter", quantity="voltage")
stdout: 38; mV
